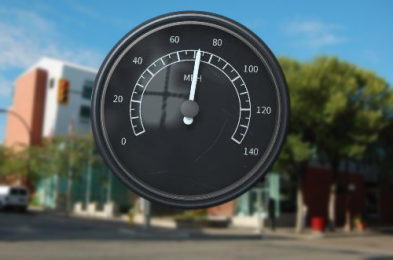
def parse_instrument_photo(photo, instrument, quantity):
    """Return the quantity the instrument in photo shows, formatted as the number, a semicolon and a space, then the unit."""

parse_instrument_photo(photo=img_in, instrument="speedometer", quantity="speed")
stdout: 72.5; mph
